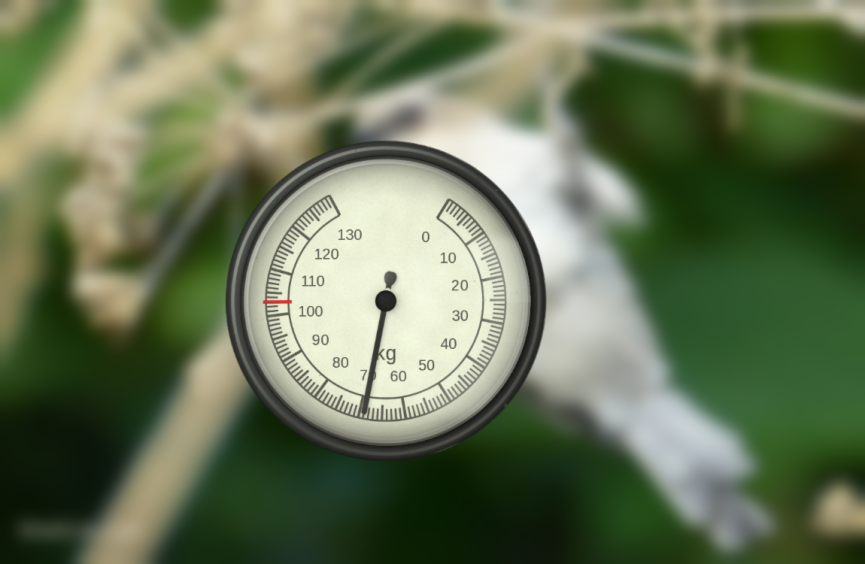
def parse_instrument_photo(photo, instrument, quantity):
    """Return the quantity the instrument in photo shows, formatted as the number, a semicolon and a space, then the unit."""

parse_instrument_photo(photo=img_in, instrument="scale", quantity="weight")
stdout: 69; kg
